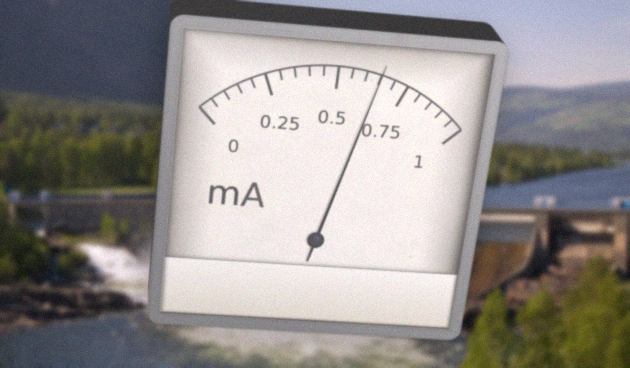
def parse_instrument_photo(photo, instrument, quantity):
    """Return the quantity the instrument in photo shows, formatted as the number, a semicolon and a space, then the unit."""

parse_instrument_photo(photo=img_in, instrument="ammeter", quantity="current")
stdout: 0.65; mA
